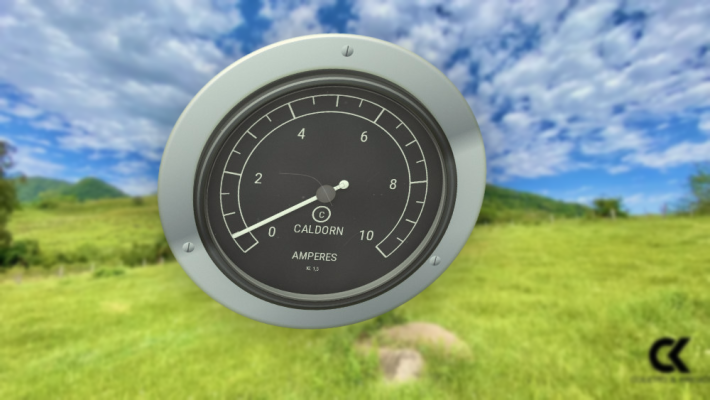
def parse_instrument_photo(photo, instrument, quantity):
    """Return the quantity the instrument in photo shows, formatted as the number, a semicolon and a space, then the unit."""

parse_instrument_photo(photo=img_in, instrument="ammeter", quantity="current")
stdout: 0.5; A
